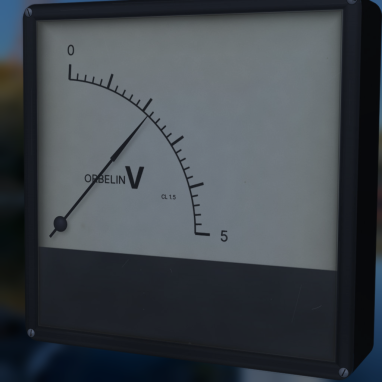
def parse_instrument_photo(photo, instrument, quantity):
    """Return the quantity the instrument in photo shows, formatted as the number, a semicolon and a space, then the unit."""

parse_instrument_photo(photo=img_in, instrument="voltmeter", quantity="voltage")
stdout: 2.2; V
